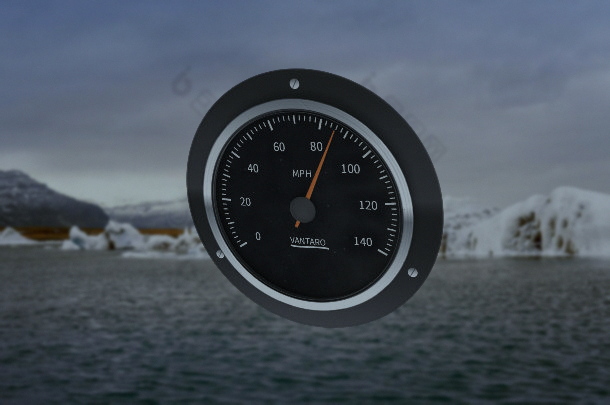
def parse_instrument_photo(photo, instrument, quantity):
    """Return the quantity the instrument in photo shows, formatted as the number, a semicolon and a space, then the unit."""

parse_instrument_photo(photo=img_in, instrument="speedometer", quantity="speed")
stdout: 86; mph
